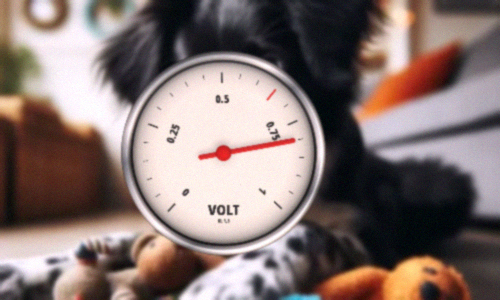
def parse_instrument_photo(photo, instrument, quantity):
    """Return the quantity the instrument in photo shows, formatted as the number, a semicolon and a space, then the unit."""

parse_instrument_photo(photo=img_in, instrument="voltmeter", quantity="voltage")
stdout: 0.8; V
